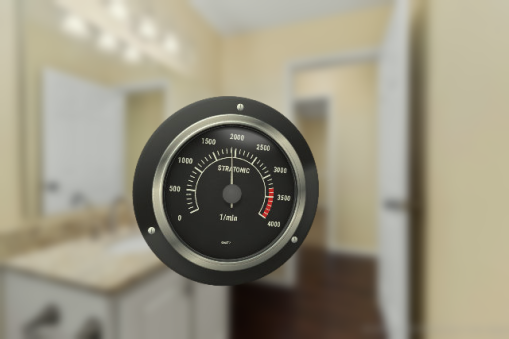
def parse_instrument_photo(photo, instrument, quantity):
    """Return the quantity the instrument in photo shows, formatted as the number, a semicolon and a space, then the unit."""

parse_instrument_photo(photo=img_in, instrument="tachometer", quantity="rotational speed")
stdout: 1900; rpm
